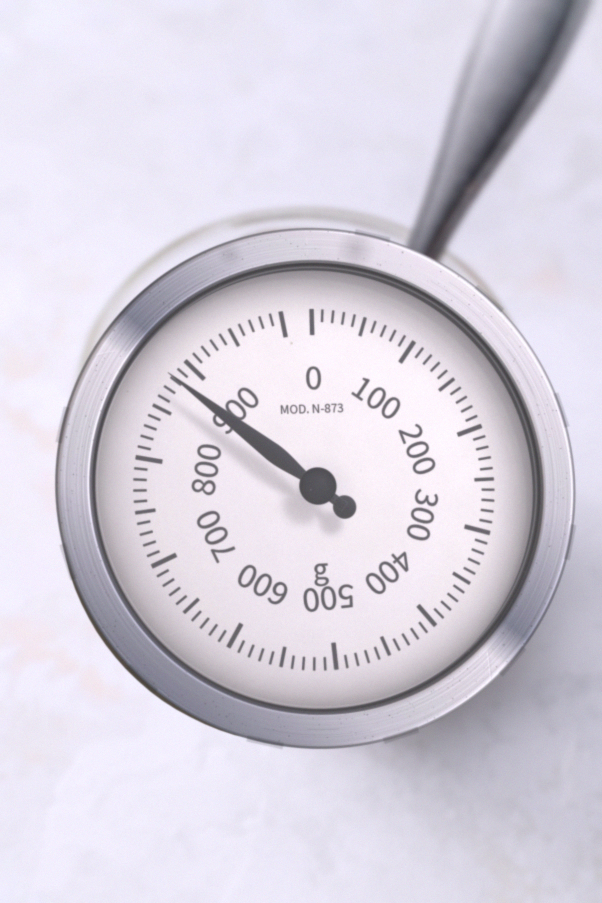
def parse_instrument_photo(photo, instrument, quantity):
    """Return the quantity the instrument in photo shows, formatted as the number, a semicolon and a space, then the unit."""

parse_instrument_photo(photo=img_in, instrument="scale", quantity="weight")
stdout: 880; g
